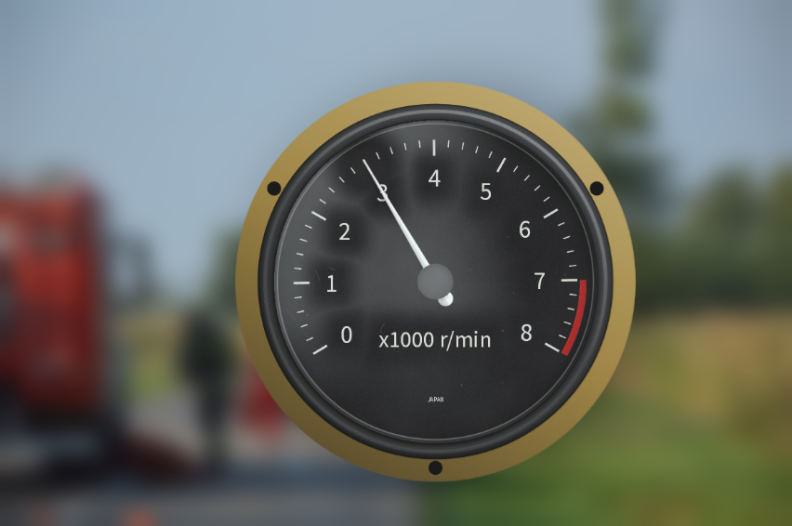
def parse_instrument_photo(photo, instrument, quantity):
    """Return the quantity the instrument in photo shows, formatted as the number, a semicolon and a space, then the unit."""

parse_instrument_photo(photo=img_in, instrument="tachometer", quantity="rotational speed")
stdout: 3000; rpm
